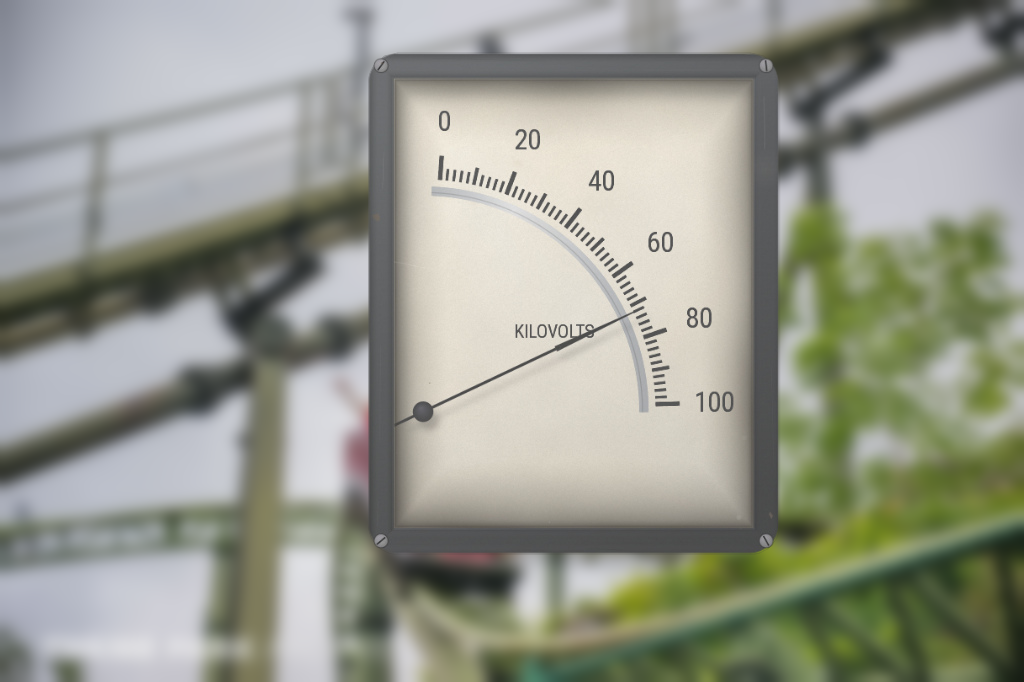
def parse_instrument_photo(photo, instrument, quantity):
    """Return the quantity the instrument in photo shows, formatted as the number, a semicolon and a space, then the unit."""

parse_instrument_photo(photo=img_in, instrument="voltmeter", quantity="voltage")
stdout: 72; kV
